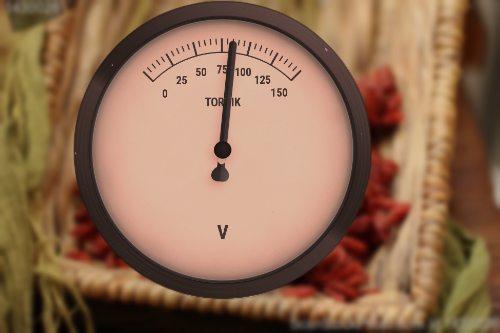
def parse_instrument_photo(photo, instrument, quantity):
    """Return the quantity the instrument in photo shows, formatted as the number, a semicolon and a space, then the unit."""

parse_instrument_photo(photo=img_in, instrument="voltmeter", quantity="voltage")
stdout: 85; V
